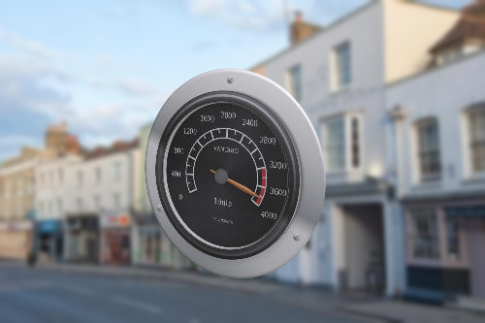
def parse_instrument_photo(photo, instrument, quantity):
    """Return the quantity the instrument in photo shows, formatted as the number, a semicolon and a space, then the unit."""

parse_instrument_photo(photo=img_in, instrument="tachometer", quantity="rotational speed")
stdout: 3800; rpm
